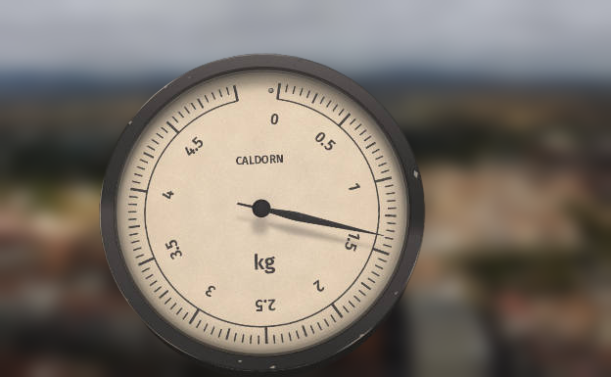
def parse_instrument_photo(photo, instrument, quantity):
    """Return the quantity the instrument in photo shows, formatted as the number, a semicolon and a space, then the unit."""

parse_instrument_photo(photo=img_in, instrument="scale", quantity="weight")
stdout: 1.4; kg
